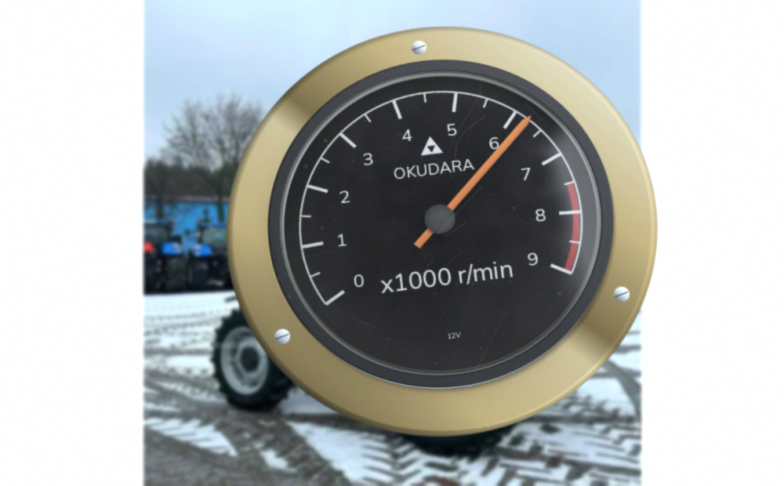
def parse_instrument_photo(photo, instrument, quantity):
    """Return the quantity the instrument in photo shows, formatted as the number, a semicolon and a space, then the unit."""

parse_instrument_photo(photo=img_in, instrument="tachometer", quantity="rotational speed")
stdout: 6250; rpm
